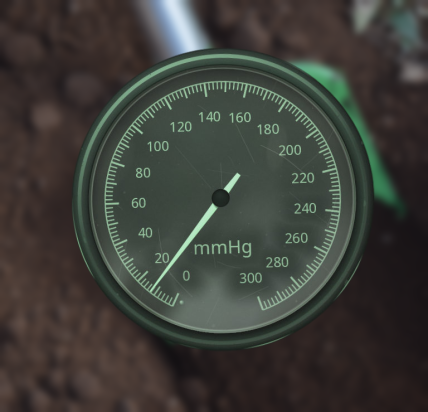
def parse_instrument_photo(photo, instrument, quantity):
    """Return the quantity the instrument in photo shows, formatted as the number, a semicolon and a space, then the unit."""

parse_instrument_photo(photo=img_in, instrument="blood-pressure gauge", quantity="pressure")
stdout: 12; mmHg
